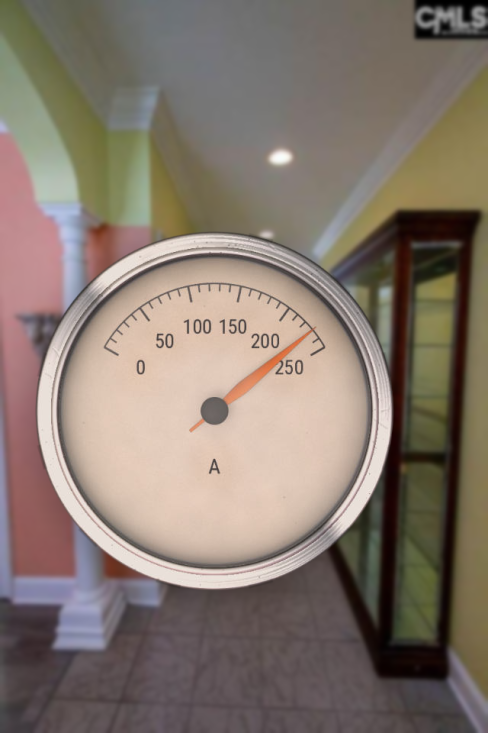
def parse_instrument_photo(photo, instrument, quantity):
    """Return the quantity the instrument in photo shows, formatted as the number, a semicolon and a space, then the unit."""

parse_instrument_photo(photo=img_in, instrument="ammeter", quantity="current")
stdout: 230; A
